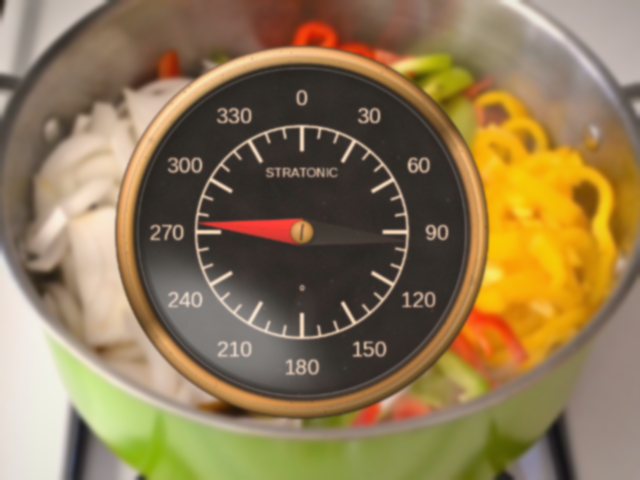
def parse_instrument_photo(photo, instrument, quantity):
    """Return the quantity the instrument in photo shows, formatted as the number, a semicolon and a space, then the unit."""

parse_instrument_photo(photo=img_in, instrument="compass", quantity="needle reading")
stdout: 275; °
